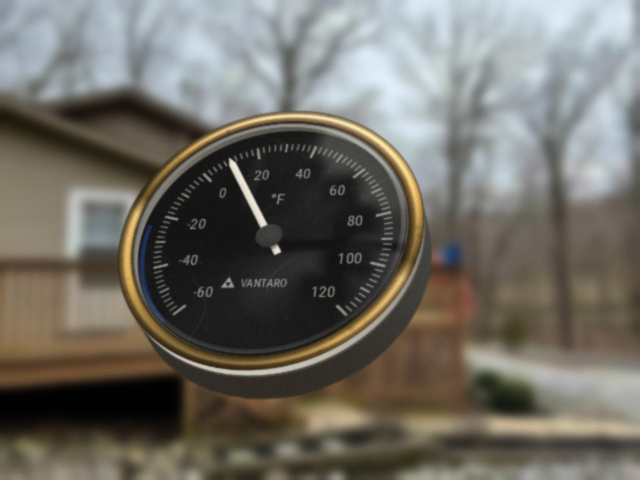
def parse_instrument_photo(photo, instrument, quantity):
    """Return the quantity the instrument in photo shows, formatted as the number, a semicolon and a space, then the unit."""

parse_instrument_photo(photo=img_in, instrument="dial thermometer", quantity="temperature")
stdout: 10; °F
